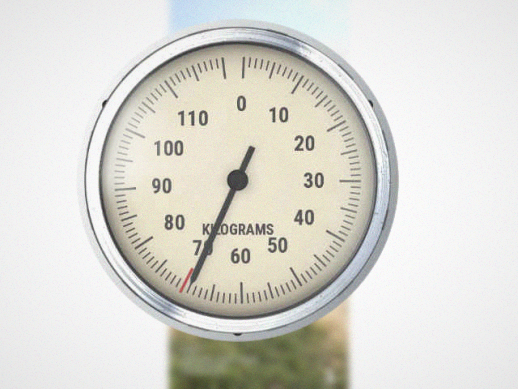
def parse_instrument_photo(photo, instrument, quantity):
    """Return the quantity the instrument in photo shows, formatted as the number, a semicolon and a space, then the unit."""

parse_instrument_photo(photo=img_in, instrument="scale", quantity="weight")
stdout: 69; kg
